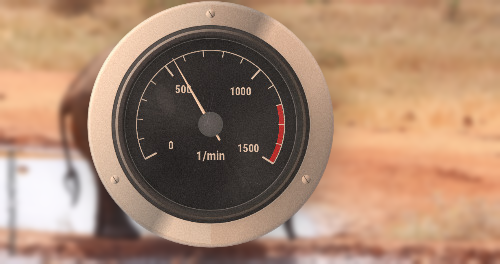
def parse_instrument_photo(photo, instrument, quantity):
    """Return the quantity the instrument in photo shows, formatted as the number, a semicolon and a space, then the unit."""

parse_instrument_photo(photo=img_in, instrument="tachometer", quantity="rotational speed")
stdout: 550; rpm
